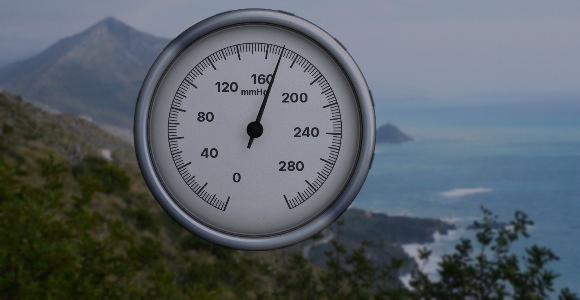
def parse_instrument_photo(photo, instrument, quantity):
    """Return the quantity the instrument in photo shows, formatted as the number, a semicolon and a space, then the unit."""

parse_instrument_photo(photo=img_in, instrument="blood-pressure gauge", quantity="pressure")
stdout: 170; mmHg
